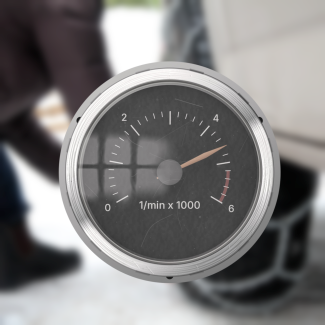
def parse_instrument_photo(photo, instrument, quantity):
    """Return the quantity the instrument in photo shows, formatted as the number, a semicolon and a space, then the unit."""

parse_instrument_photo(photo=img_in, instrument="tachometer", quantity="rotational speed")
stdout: 4600; rpm
